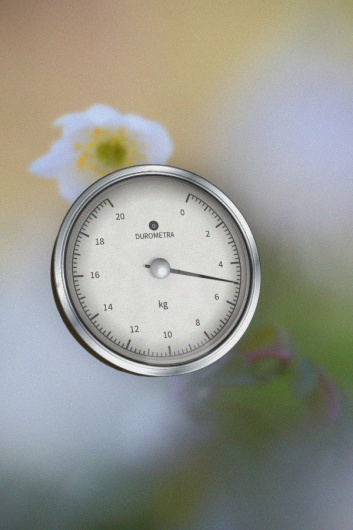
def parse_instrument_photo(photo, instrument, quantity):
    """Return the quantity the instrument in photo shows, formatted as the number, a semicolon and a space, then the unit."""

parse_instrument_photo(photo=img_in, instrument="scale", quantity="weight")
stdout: 5; kg
